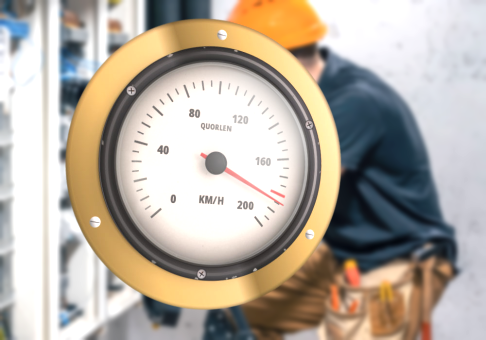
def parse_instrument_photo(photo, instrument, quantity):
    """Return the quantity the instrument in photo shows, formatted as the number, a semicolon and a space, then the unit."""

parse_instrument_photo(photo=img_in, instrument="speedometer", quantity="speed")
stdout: 185; km/h
